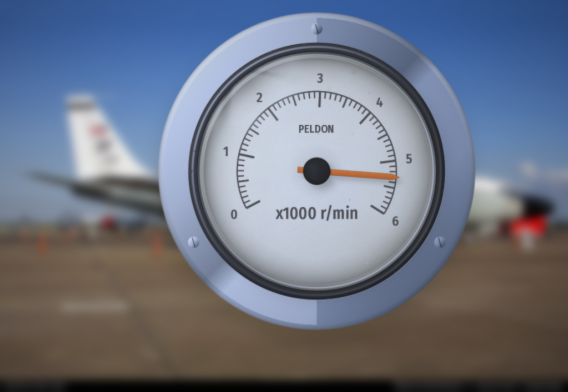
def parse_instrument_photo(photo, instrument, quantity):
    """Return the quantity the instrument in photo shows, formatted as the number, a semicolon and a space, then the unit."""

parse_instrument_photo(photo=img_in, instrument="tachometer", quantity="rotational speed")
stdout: 5300; rpm
